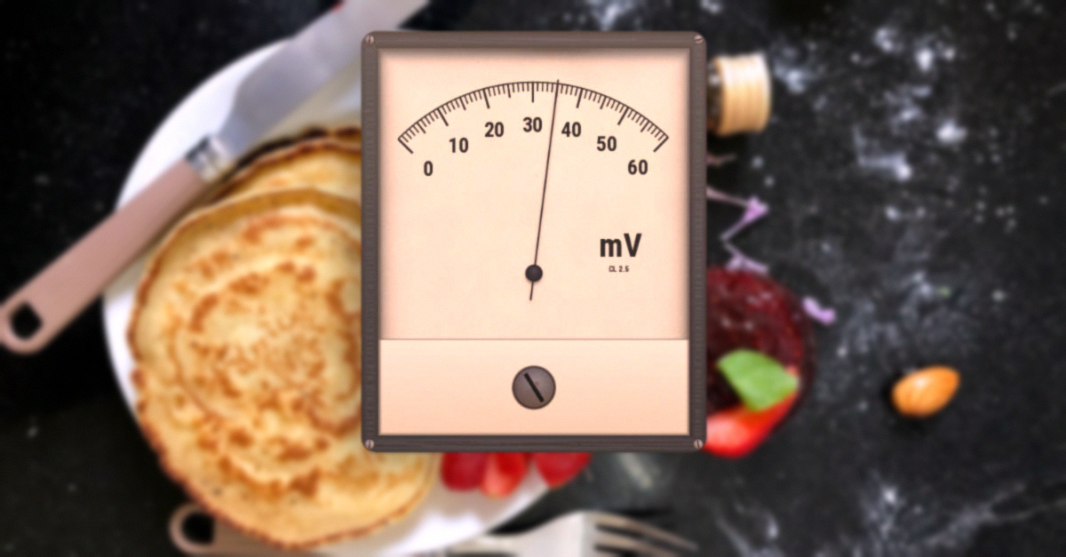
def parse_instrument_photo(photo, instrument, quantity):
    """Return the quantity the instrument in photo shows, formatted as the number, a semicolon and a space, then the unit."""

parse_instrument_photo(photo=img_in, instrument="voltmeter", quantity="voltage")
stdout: 35; mV
